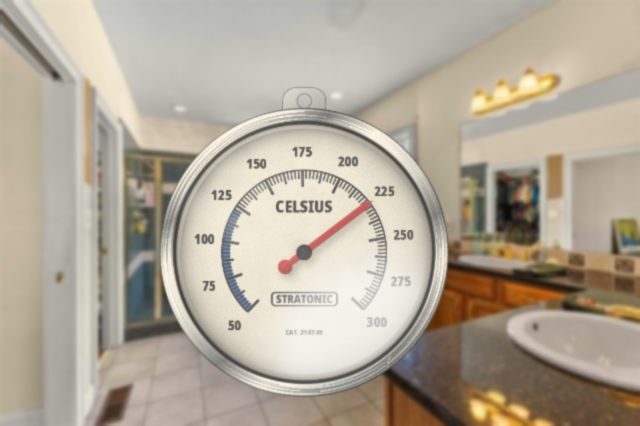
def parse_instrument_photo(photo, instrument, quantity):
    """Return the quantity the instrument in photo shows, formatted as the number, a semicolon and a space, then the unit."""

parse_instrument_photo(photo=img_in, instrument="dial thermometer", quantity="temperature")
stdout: 225; °C
